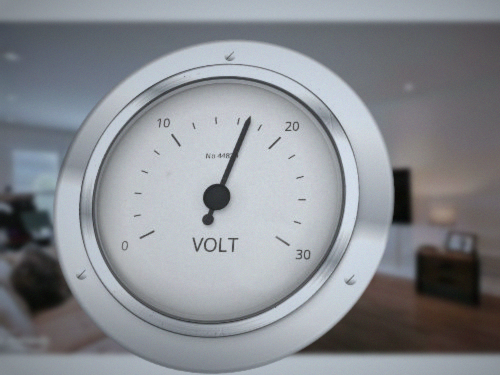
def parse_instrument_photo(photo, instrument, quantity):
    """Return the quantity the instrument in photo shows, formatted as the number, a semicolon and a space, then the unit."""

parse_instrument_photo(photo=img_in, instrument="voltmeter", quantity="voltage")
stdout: 17; V
